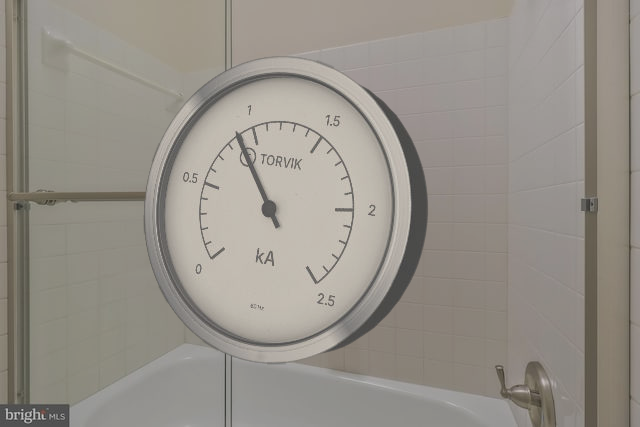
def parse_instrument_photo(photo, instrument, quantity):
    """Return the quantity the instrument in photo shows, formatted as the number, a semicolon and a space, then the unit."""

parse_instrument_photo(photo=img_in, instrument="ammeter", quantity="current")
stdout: 0.9; kA
